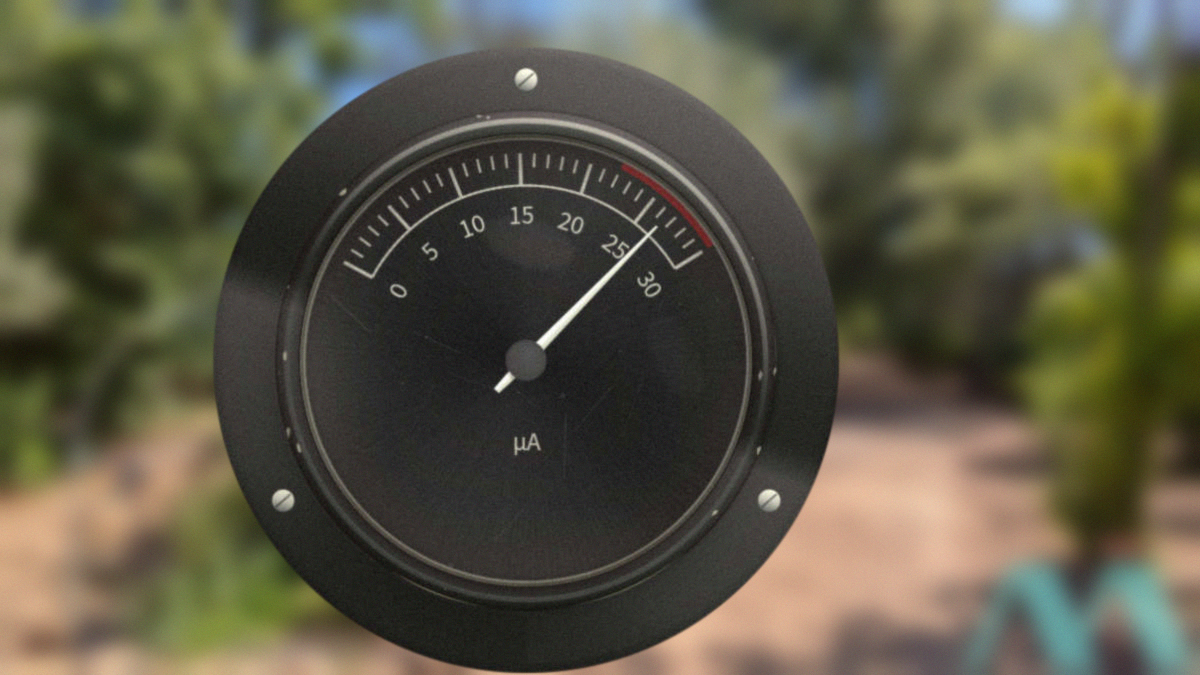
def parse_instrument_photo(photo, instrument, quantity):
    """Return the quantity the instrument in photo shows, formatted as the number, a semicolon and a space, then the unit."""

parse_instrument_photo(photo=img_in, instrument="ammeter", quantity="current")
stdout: 26.5; µA
